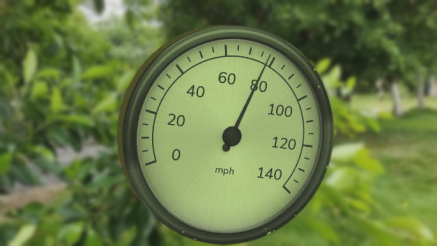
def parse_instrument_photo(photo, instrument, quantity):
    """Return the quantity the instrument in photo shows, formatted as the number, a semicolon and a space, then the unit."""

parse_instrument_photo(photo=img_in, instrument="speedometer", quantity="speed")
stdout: 77.5; mph
